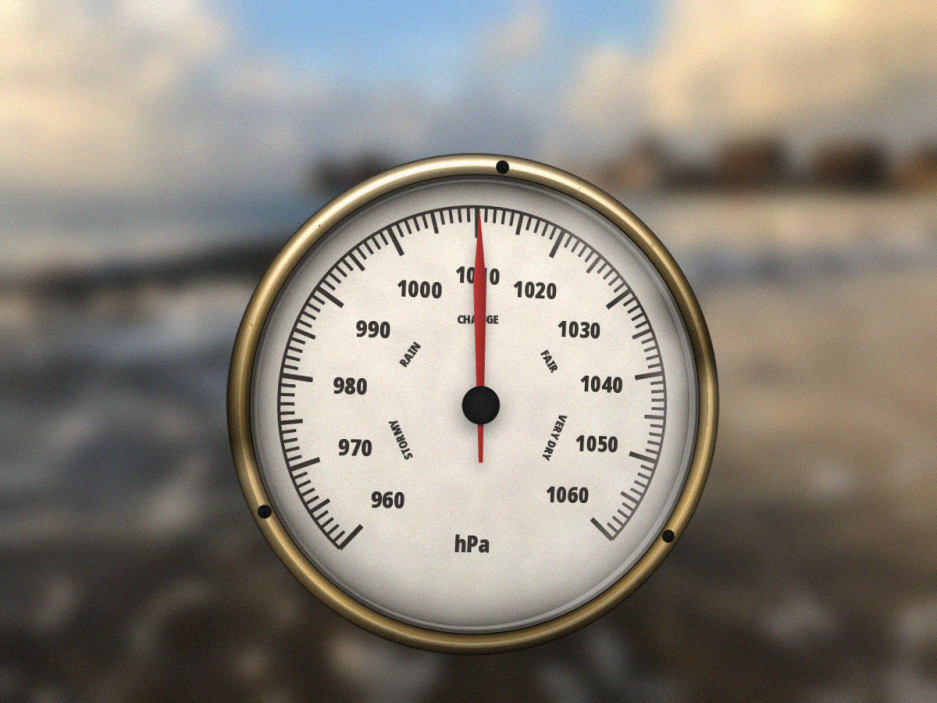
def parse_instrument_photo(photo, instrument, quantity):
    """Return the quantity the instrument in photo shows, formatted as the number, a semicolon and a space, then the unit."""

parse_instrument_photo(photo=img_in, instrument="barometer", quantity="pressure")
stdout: 1010; hPa
